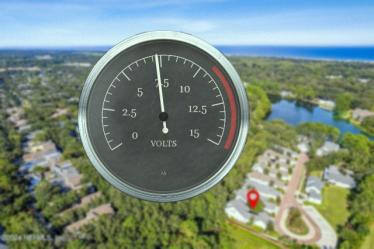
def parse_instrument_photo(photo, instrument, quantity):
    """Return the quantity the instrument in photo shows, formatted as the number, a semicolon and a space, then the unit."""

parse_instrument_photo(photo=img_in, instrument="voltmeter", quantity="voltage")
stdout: 7.25; V
